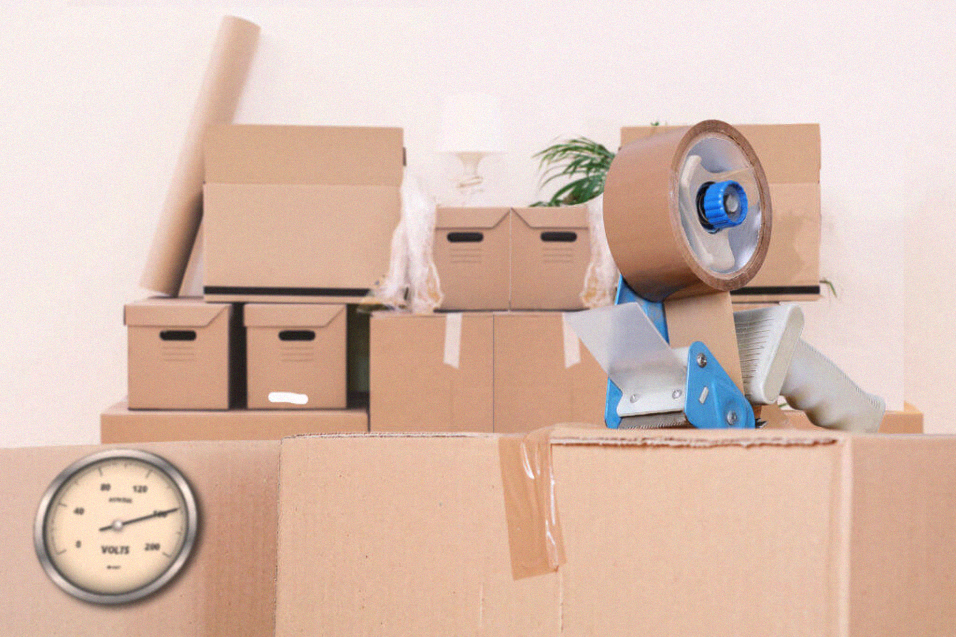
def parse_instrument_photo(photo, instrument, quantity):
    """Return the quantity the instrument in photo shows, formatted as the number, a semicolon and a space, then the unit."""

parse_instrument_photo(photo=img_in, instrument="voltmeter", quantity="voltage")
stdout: 160; V
